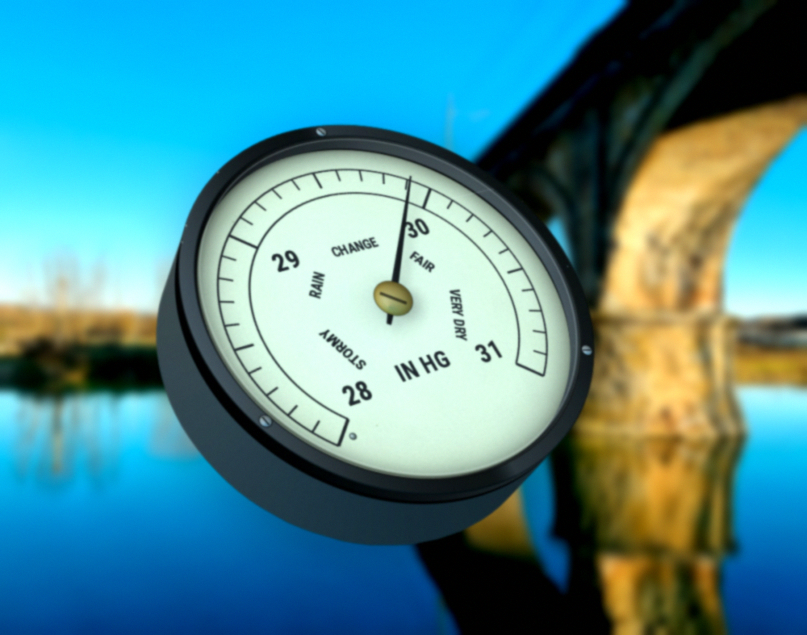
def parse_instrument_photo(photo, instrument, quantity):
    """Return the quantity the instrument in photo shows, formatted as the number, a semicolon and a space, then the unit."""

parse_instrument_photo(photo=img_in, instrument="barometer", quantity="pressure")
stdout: 29.9; inHg
